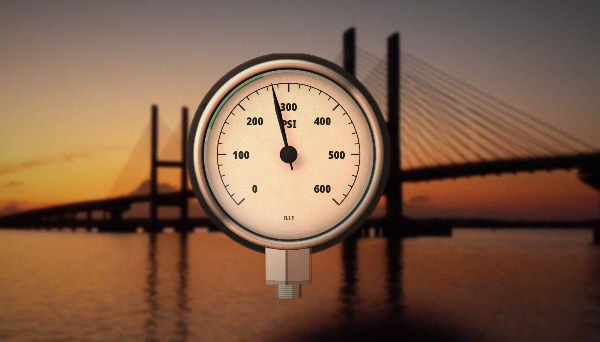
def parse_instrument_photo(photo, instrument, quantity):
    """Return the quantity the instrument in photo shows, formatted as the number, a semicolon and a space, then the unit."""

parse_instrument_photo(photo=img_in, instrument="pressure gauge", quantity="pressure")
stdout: 270; psi
